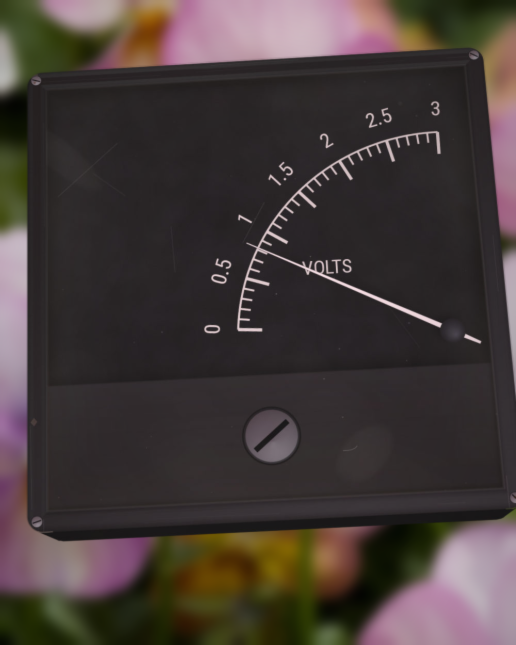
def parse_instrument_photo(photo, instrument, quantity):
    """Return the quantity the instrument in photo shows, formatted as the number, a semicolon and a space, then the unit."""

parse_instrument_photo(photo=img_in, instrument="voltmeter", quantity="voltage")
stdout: 0.8; V
